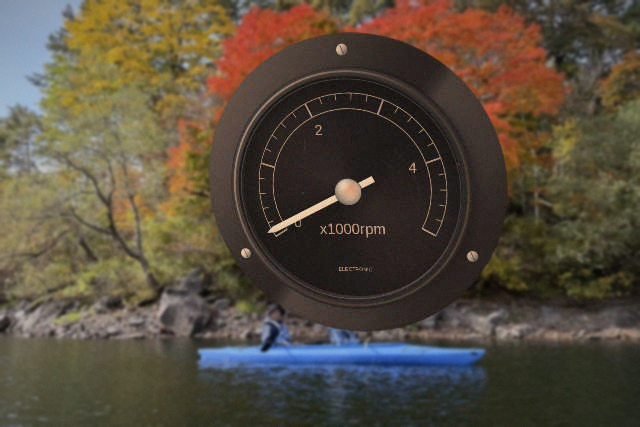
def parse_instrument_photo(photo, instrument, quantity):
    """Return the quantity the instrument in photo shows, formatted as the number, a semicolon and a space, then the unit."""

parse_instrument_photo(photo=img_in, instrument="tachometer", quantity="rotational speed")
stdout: 100; rpm
